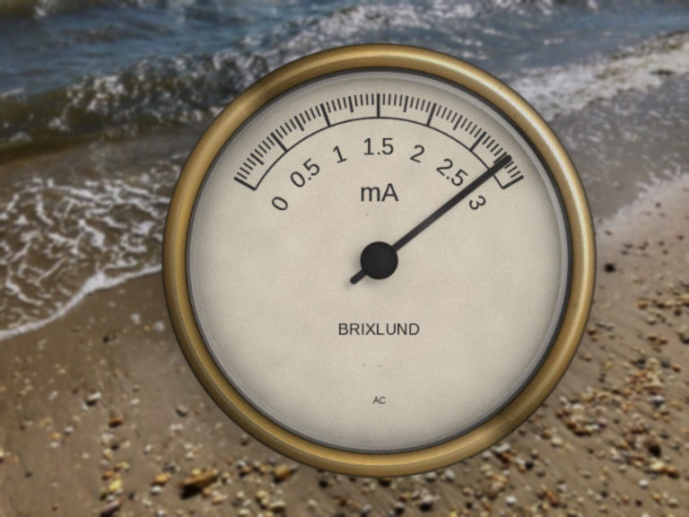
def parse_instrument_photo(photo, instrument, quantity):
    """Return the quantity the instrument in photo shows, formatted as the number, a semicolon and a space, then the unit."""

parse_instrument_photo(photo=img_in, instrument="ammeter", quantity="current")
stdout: 2.8; mA
